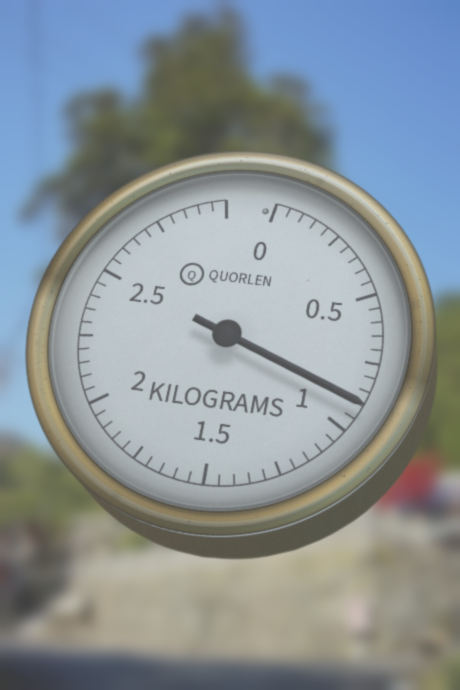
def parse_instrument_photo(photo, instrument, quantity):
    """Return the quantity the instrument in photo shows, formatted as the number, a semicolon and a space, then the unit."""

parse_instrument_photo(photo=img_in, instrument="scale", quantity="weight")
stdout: 0.9; kg
